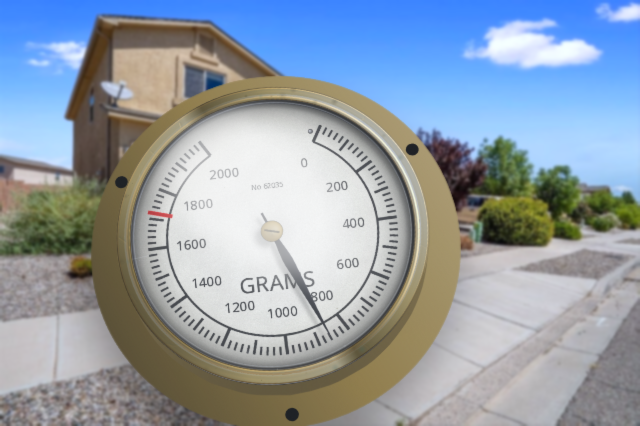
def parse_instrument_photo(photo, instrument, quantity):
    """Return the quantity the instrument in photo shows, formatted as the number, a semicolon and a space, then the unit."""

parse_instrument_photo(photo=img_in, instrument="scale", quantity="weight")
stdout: 860; g
